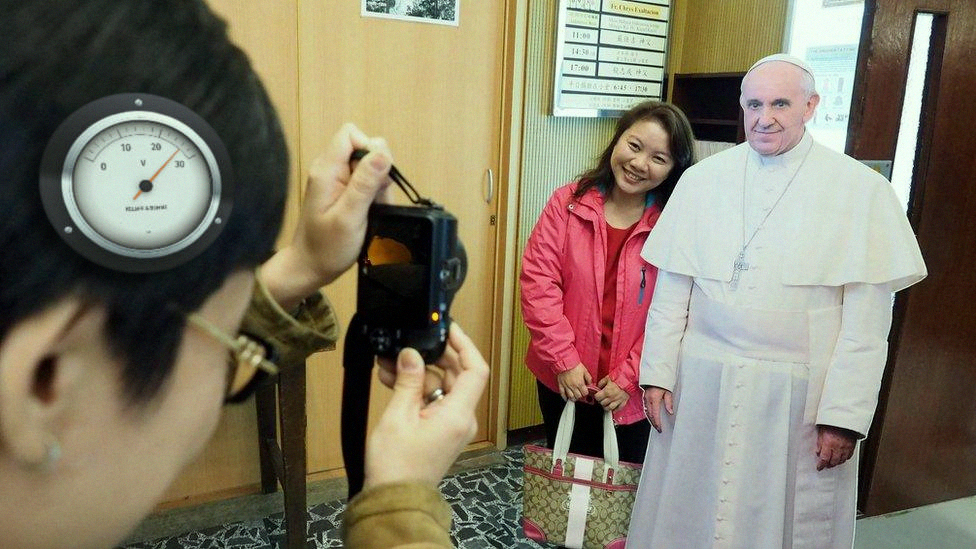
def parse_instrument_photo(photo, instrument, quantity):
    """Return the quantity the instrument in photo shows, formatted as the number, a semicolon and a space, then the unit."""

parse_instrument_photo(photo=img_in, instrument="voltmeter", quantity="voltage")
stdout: 26; V
